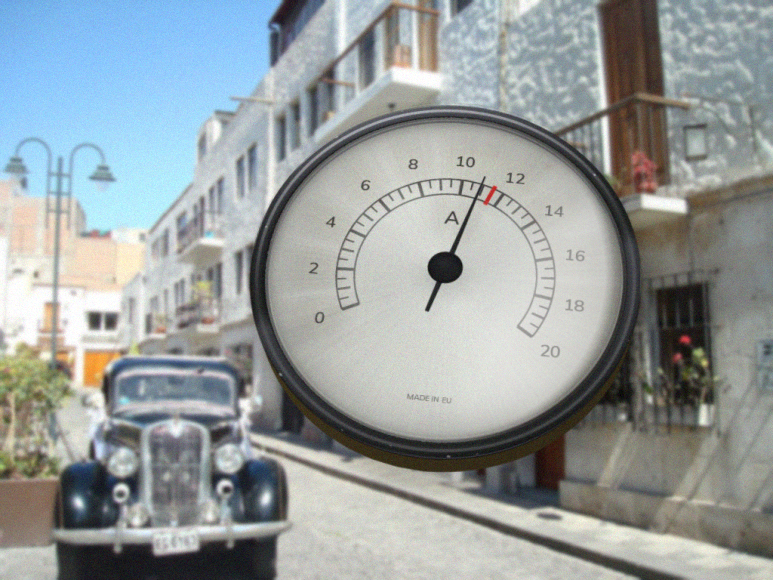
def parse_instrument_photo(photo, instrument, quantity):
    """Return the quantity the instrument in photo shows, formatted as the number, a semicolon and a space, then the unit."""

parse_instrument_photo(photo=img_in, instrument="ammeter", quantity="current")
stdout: 11; A
